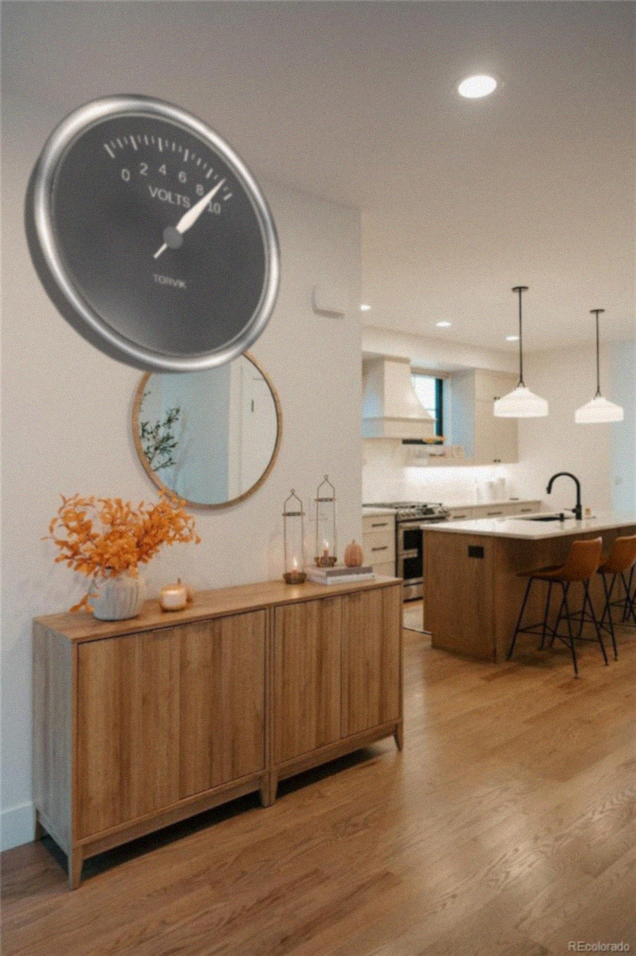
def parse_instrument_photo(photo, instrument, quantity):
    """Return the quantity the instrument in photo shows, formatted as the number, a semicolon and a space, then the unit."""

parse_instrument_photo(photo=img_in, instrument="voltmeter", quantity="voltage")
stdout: 9; V
